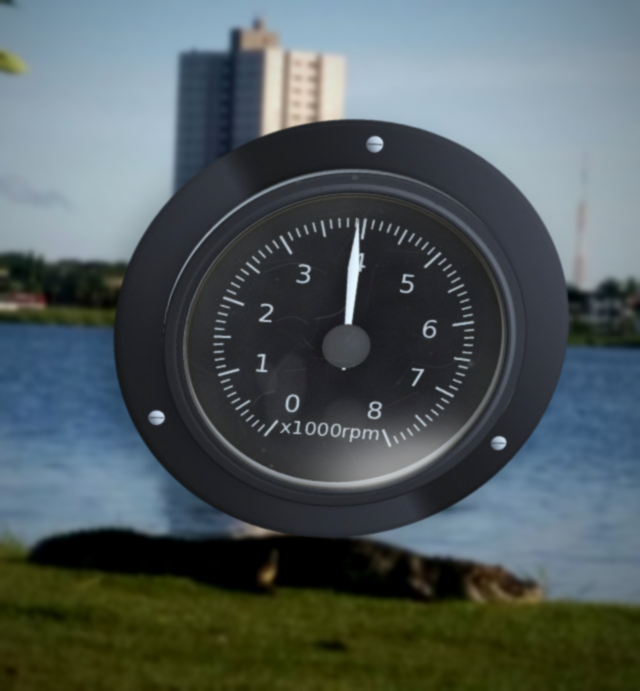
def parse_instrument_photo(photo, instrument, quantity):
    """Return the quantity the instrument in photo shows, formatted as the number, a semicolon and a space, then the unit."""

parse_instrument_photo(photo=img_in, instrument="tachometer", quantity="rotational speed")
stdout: 3900; rpm
